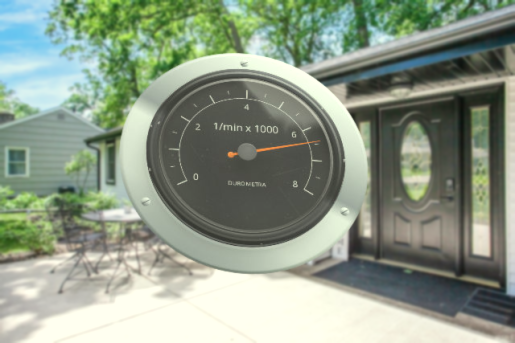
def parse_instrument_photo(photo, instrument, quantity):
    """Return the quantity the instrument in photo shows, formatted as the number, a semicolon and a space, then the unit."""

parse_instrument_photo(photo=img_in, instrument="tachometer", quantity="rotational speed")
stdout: 6500; rpm
